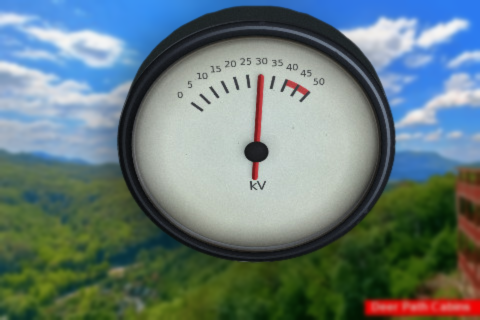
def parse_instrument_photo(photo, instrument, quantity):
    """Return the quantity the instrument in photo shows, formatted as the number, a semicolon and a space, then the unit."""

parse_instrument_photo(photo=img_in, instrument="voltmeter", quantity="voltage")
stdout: 30; kV
